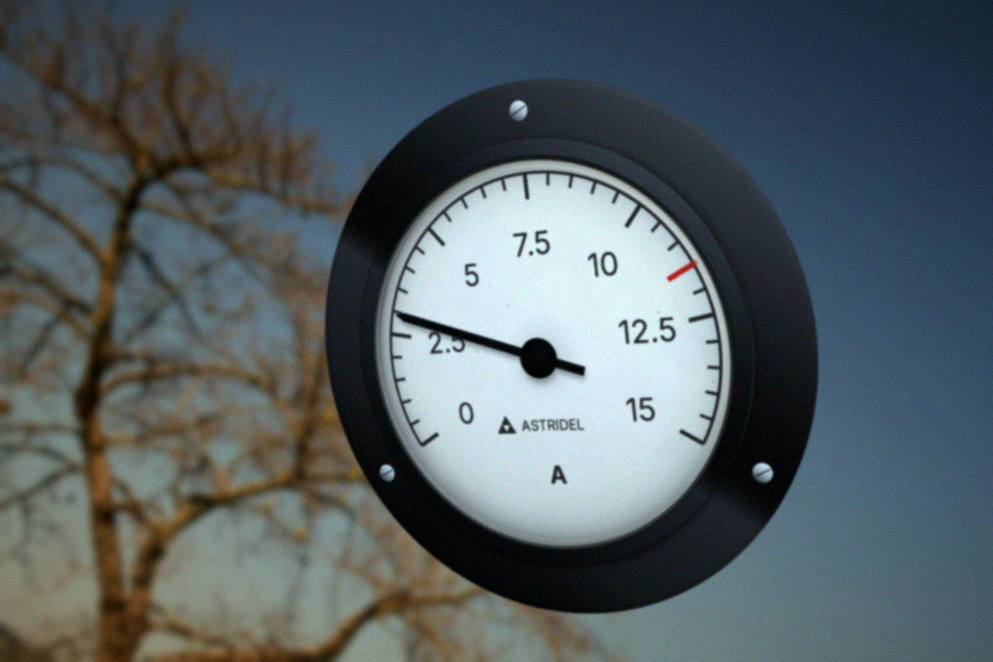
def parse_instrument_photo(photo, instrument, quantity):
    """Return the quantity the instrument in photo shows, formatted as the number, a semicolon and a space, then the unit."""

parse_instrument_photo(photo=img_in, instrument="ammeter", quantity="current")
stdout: 3; A
